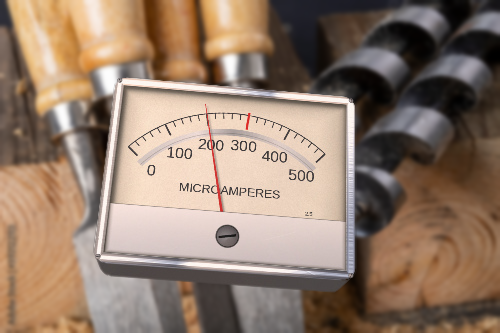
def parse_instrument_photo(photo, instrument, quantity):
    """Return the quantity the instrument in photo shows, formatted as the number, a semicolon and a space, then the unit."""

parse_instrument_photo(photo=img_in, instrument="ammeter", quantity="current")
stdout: 200; µA
